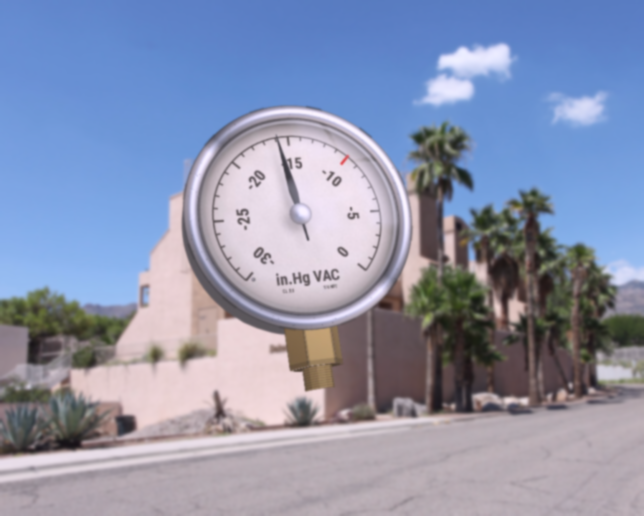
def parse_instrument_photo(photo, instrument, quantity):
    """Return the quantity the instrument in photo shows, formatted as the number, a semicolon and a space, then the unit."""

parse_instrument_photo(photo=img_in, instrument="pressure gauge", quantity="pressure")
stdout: -16; inHg
